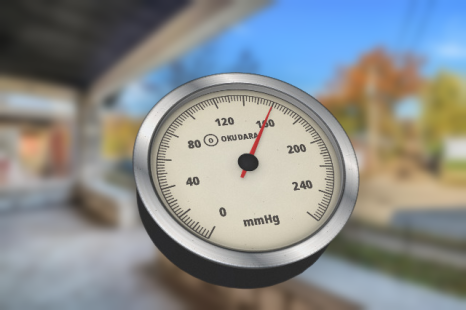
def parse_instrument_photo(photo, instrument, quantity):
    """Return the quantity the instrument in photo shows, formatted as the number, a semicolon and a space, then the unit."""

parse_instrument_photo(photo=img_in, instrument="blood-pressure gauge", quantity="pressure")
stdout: 160; mmHg
